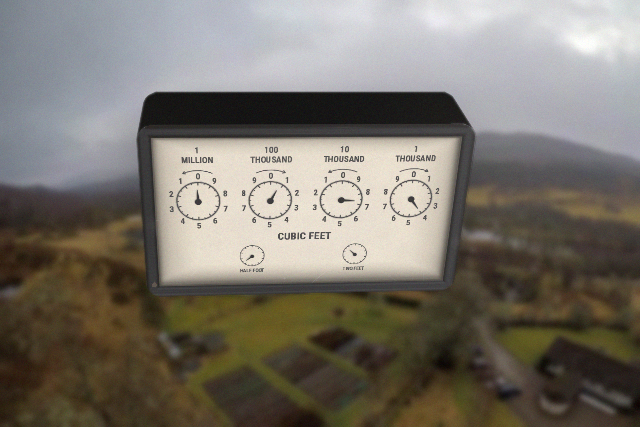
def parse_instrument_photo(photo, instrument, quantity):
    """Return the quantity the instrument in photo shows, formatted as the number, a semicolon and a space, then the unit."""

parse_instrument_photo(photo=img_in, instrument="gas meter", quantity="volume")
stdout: 7400; ft³
